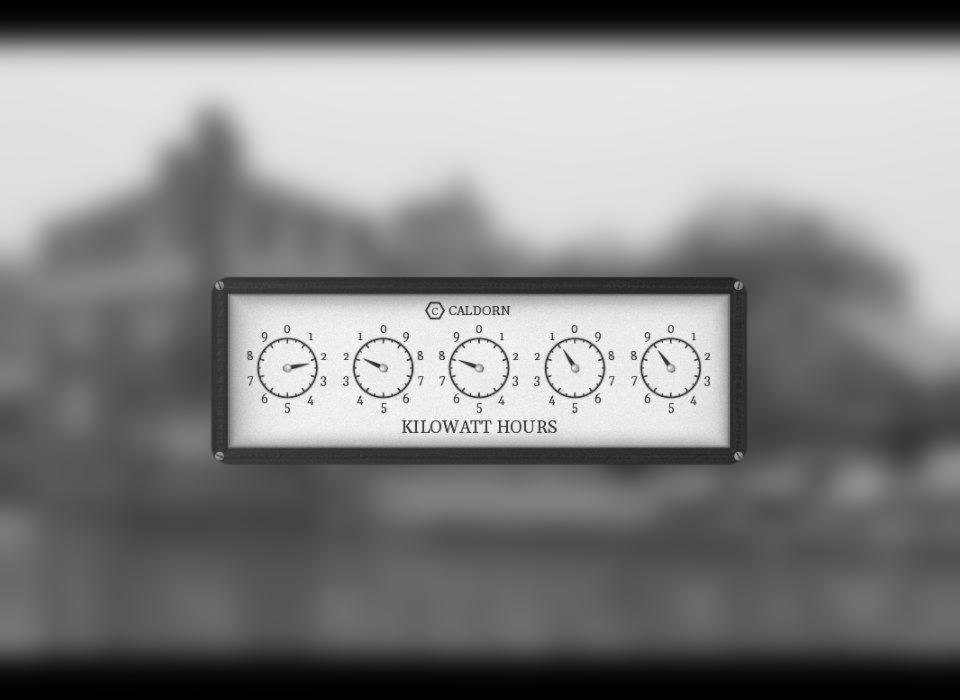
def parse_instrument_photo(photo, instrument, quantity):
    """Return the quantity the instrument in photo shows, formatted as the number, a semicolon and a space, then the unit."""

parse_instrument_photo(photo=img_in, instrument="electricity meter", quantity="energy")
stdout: 21809; kWh
